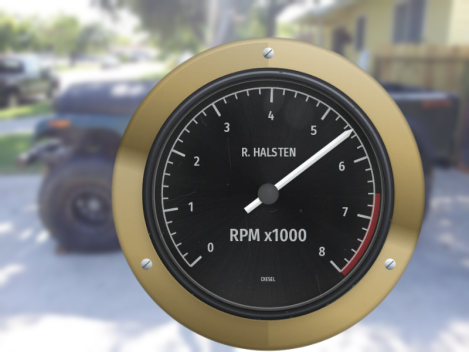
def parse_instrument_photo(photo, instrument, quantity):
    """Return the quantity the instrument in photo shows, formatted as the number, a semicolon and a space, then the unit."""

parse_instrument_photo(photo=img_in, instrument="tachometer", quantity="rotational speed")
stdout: 5500; rpm
